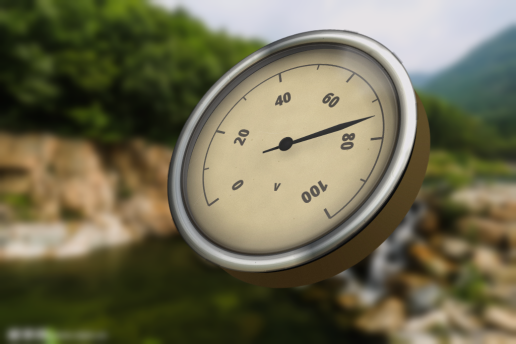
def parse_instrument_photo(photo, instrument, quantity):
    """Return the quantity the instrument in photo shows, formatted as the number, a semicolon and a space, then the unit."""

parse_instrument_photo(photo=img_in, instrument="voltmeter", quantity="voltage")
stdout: 75; V
